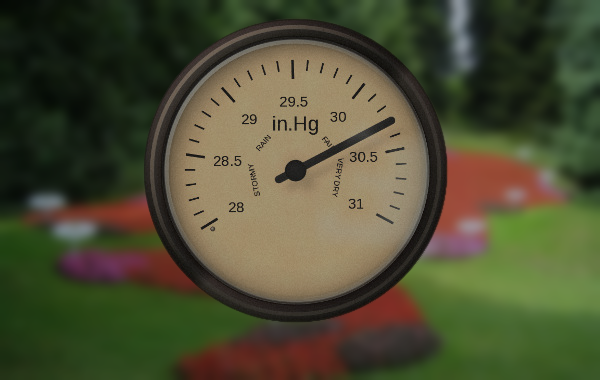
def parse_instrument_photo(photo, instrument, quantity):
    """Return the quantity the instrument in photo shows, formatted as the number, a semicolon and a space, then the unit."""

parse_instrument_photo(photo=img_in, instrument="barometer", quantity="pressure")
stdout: 30.3; inHg
